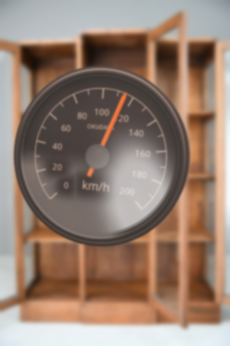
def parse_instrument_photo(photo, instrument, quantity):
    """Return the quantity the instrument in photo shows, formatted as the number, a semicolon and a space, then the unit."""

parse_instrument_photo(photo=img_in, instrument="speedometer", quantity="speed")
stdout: 115; km/h
